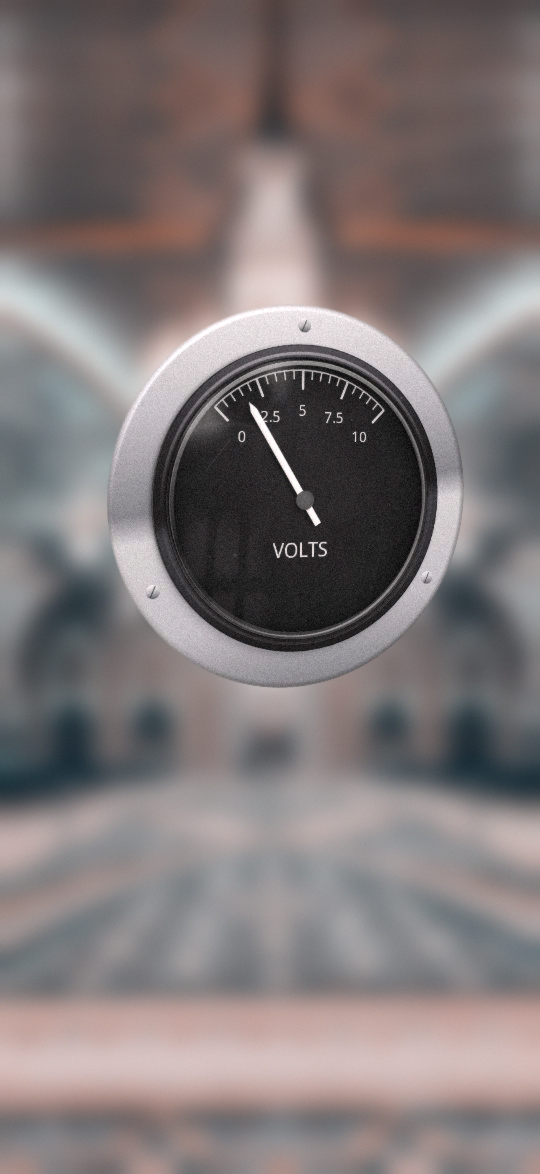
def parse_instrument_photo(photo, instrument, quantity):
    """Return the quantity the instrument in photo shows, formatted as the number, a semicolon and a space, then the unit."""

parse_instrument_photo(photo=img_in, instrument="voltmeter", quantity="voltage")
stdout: 1.5; V
